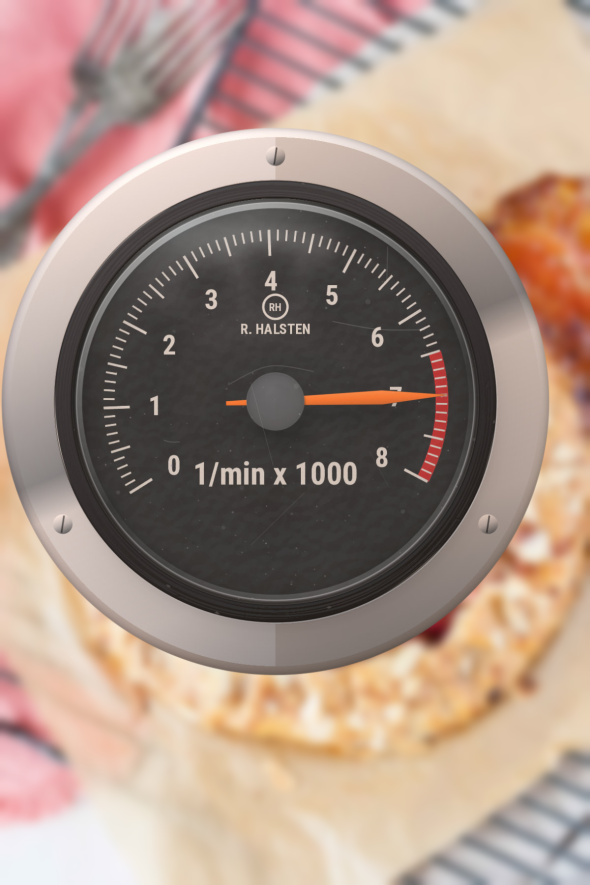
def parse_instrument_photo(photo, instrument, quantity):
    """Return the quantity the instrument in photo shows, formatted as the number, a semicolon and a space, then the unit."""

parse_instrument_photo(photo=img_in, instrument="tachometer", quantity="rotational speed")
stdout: 7000; rpm
